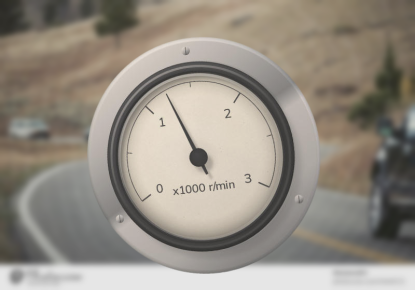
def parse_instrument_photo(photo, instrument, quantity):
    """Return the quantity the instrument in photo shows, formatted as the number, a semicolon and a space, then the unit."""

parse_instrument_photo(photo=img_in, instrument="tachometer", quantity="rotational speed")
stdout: 1250; rpm
